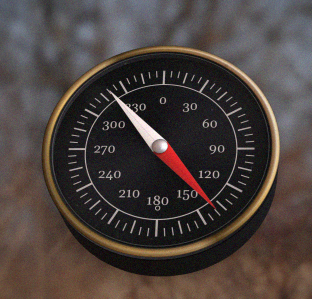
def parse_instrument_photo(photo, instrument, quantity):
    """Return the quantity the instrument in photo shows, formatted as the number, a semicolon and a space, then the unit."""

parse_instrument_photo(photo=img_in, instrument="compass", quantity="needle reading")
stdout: 140; °
